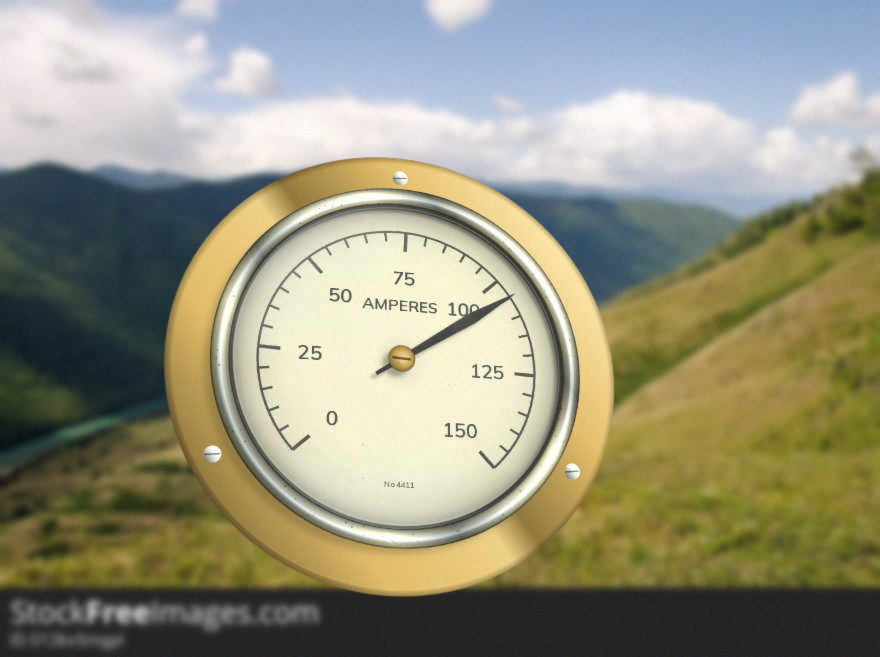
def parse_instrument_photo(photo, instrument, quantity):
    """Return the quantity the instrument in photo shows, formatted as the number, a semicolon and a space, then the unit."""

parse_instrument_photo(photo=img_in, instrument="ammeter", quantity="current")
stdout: 105; A
